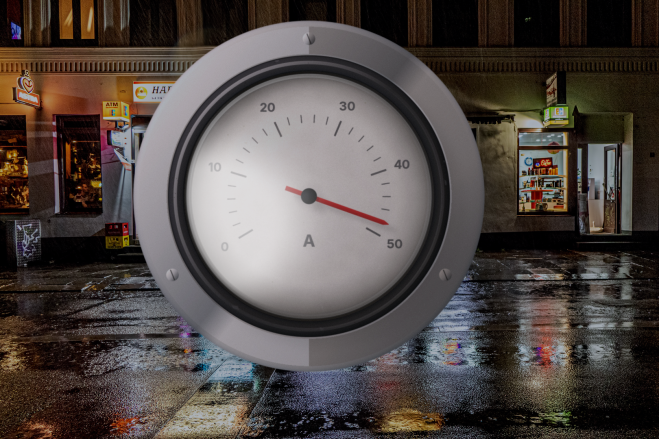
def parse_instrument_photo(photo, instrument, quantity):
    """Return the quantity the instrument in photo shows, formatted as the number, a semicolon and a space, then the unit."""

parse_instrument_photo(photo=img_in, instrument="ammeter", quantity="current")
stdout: 48; A
